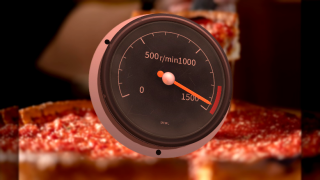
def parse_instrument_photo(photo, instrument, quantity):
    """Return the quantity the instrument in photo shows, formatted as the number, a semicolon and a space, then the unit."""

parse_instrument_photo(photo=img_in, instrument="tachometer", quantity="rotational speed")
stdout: 1450; rpm
